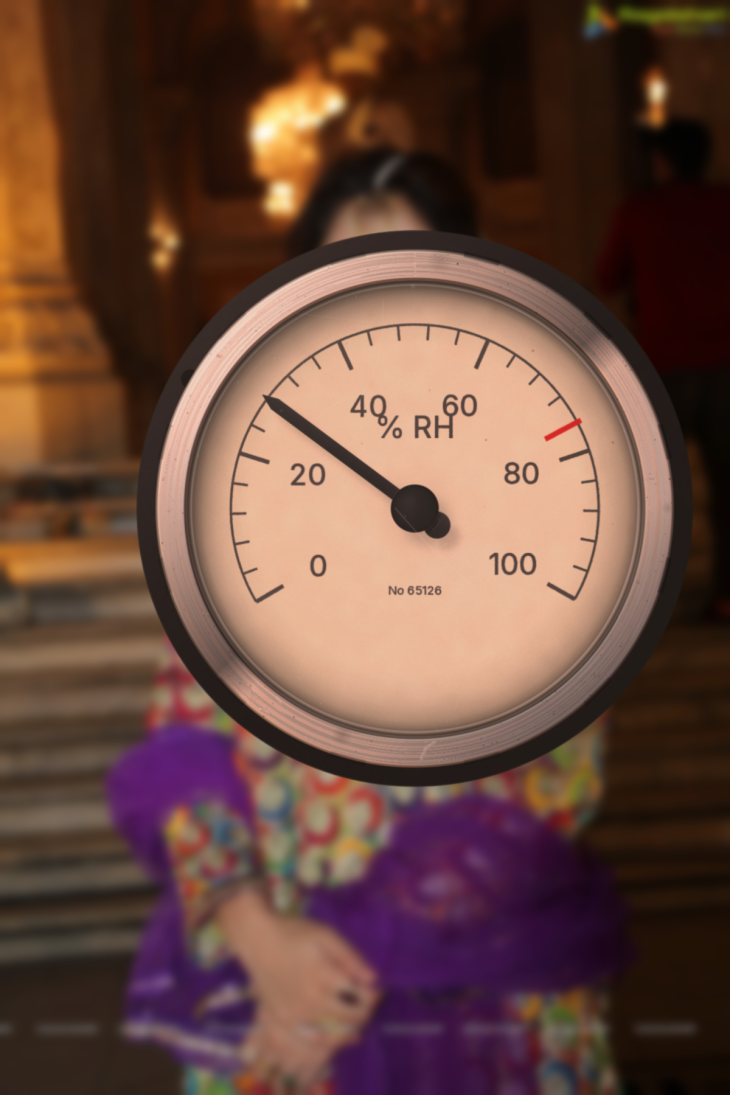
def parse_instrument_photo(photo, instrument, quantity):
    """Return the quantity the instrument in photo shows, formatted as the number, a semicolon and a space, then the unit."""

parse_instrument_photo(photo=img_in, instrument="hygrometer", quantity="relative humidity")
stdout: 28; %
